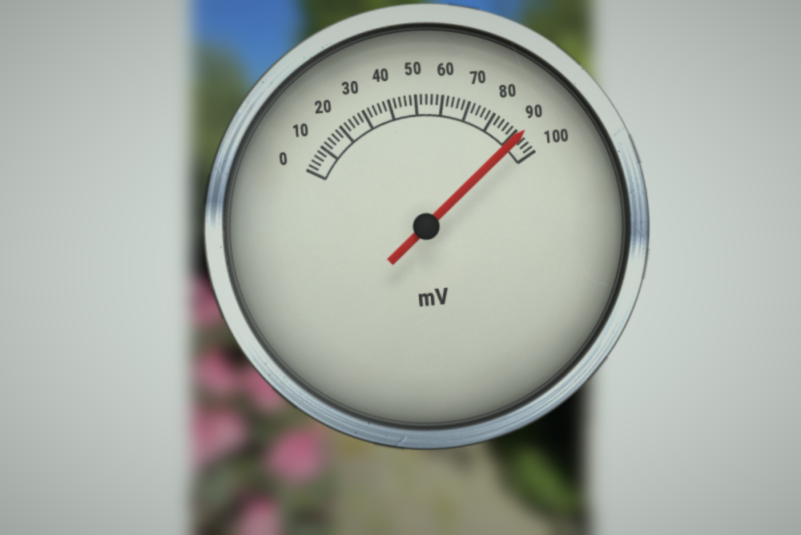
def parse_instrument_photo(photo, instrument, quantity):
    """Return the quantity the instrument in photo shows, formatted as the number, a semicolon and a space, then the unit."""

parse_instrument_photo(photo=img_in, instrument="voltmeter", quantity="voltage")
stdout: 92; mV
